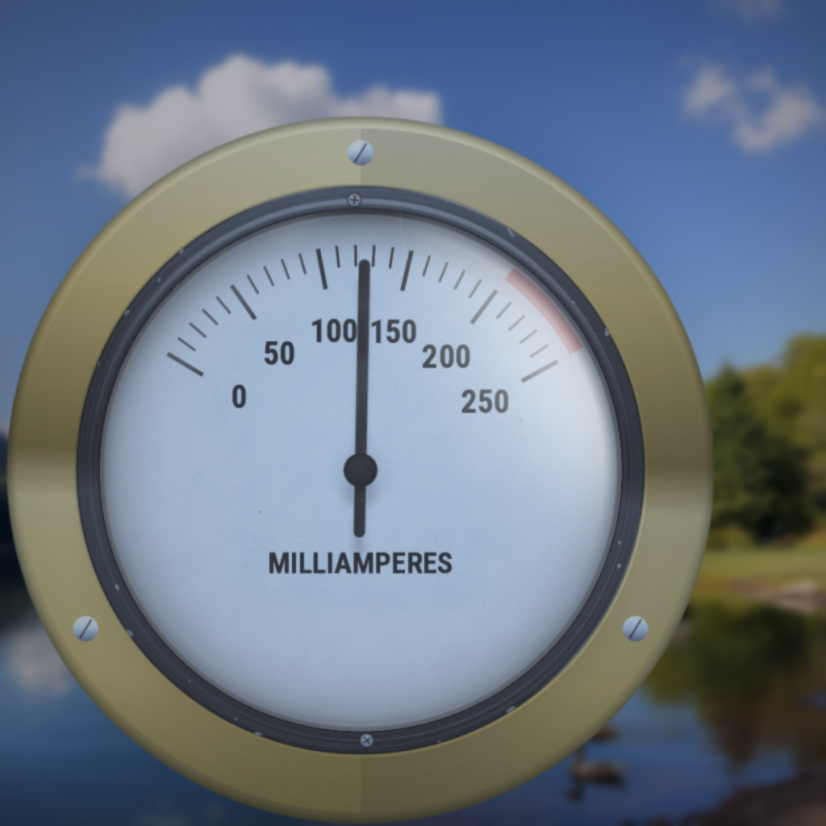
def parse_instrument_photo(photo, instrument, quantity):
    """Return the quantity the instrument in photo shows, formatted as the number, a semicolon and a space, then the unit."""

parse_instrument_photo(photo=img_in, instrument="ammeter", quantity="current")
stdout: 125; mA
